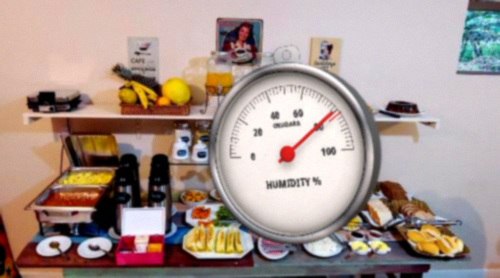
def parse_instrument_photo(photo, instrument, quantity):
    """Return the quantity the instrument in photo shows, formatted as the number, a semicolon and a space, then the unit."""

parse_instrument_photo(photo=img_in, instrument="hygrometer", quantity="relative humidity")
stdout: 80; %
